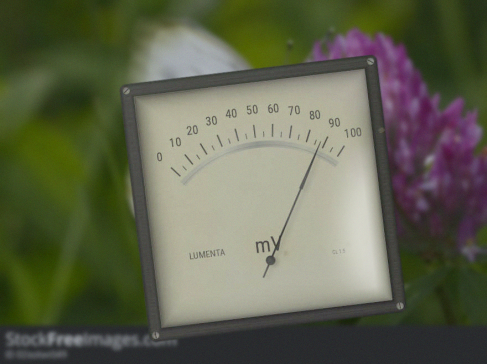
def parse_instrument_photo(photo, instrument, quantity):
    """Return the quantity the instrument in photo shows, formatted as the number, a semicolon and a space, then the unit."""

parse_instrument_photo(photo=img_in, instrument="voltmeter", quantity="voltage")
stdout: 87.5; mV
